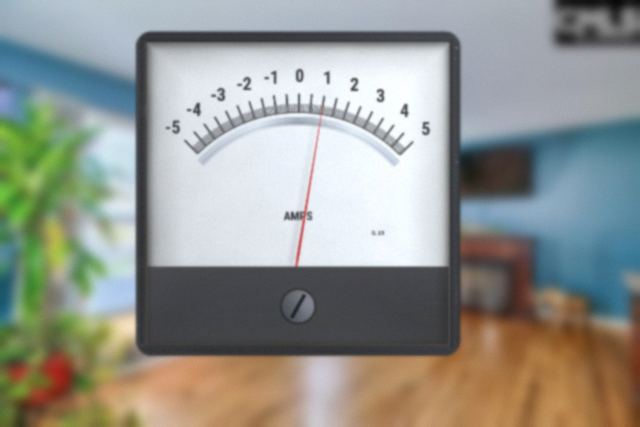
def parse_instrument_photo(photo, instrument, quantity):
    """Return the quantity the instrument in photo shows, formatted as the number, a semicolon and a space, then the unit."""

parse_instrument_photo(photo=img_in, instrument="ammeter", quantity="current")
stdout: 1; A
